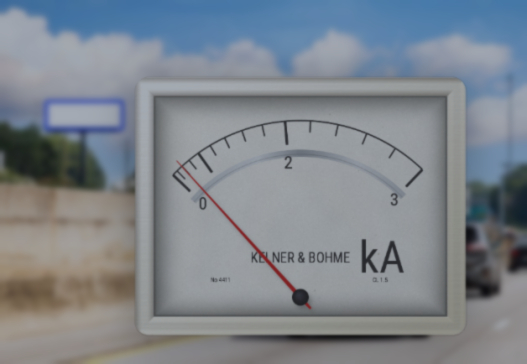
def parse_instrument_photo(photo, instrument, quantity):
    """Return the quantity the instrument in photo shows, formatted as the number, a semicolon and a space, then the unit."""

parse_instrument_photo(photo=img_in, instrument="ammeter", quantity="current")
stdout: 0.6; kA
